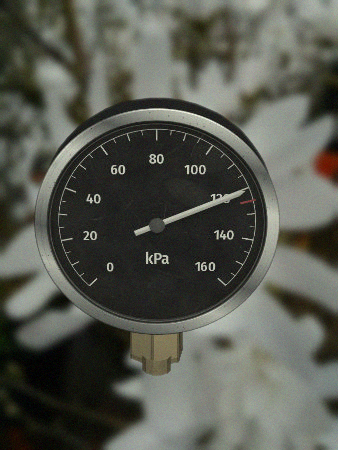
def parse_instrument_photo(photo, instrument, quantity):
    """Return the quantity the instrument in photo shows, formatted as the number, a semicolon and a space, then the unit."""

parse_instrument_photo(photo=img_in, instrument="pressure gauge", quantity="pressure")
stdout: 120; kPa
